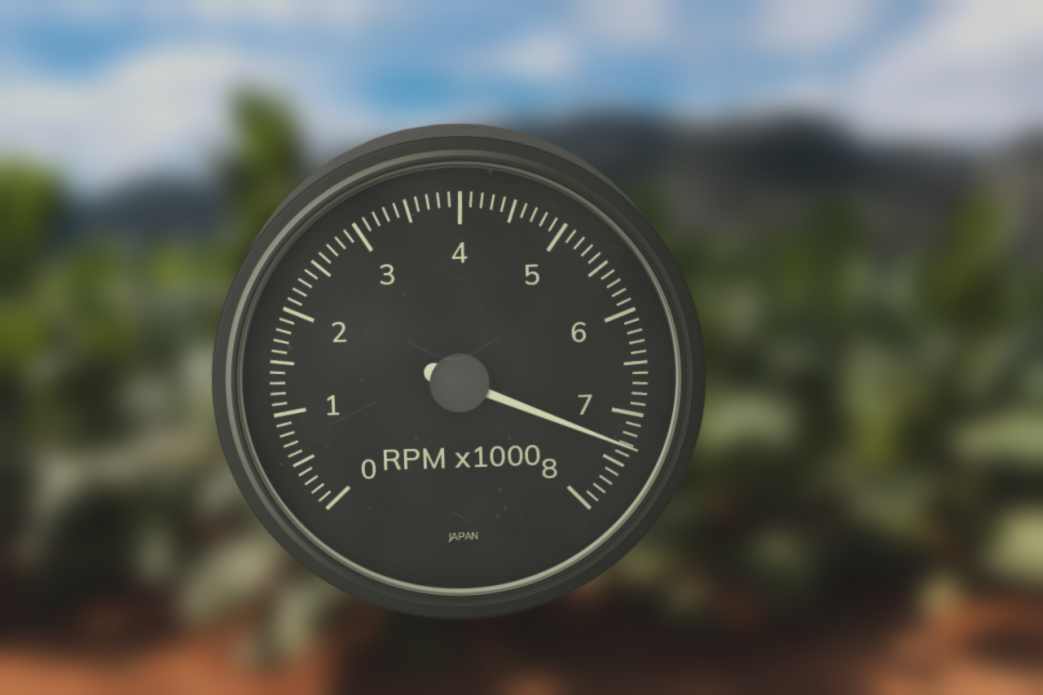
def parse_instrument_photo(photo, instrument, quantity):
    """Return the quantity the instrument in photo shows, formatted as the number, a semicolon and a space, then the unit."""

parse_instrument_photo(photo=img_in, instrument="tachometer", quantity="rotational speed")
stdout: 7300; rpm
